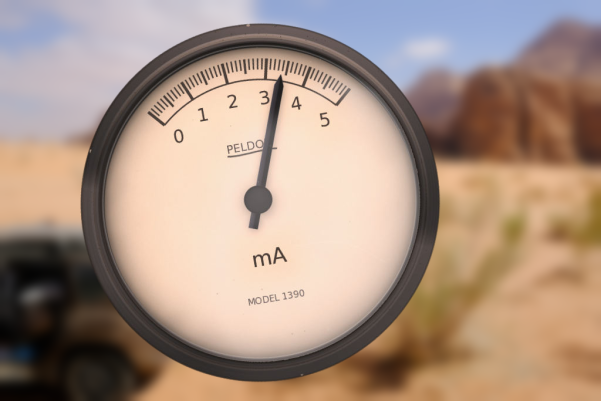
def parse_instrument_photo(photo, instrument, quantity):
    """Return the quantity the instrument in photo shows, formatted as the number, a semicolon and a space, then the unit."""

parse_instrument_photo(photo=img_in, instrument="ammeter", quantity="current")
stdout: 3.4; mA
